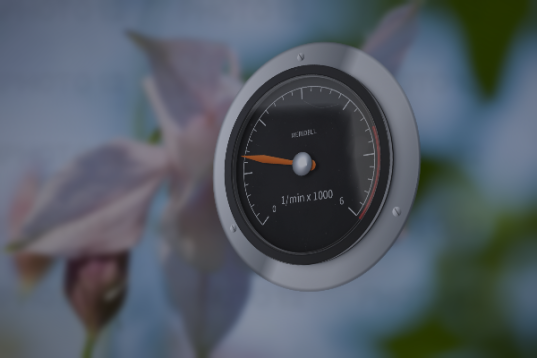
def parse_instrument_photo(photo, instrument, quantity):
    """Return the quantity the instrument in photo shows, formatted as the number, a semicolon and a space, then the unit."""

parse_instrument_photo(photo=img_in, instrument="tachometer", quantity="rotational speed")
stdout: 1300; rpm
